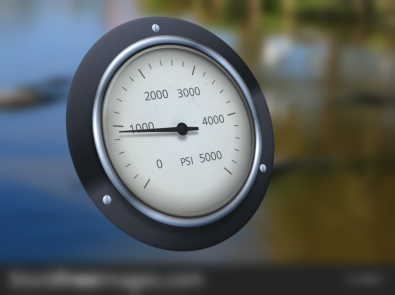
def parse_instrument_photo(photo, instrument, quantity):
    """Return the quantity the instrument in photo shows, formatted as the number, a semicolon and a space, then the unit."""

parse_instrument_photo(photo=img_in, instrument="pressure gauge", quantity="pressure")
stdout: 900; psi
